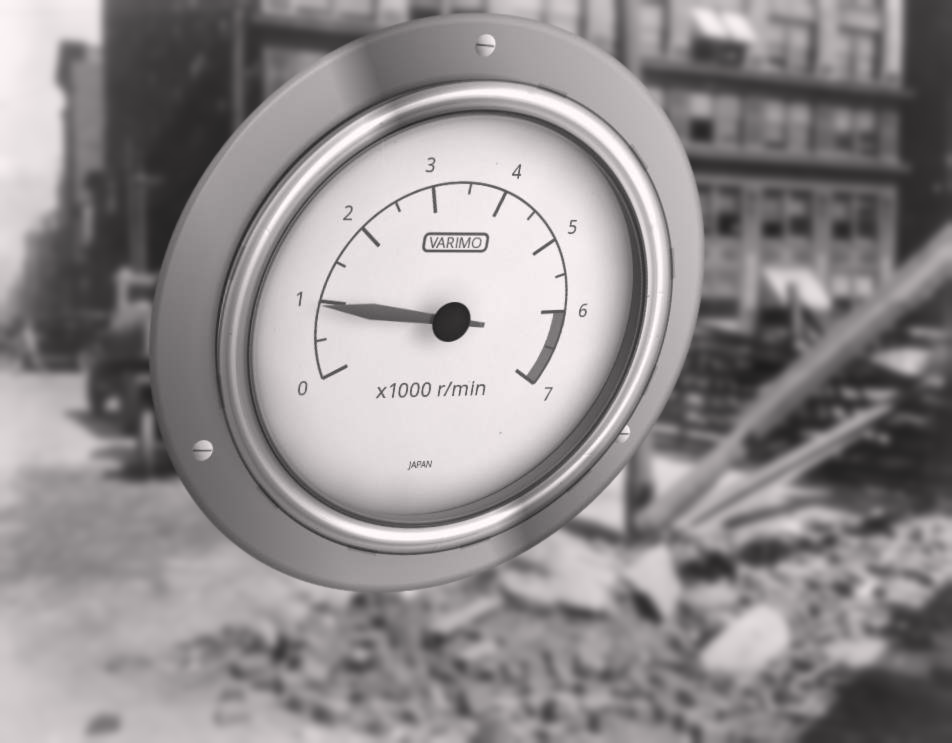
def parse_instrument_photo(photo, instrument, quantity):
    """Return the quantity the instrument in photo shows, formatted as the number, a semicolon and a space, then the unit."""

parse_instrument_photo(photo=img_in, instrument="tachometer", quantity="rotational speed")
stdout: 1000; rpm
